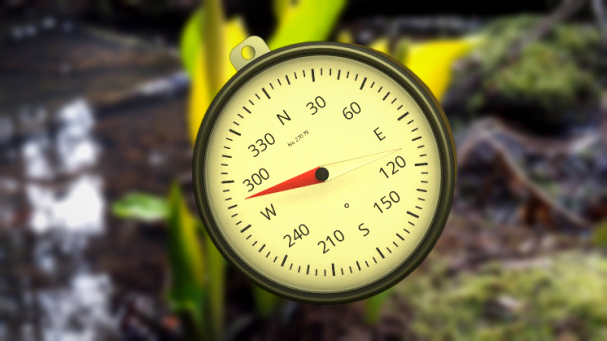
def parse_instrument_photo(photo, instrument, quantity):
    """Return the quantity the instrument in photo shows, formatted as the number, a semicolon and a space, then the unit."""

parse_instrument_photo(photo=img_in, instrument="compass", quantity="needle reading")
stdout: 287.5; °
